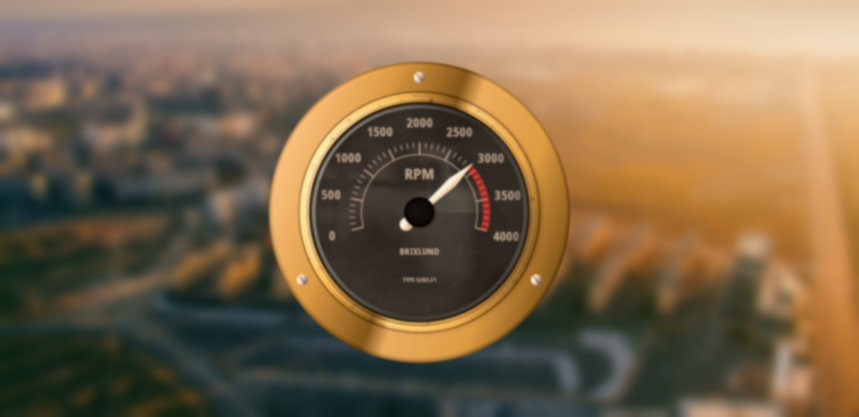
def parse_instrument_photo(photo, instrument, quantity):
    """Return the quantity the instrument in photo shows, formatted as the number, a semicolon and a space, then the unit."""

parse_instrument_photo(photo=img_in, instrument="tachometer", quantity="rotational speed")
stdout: 2900; rpm
